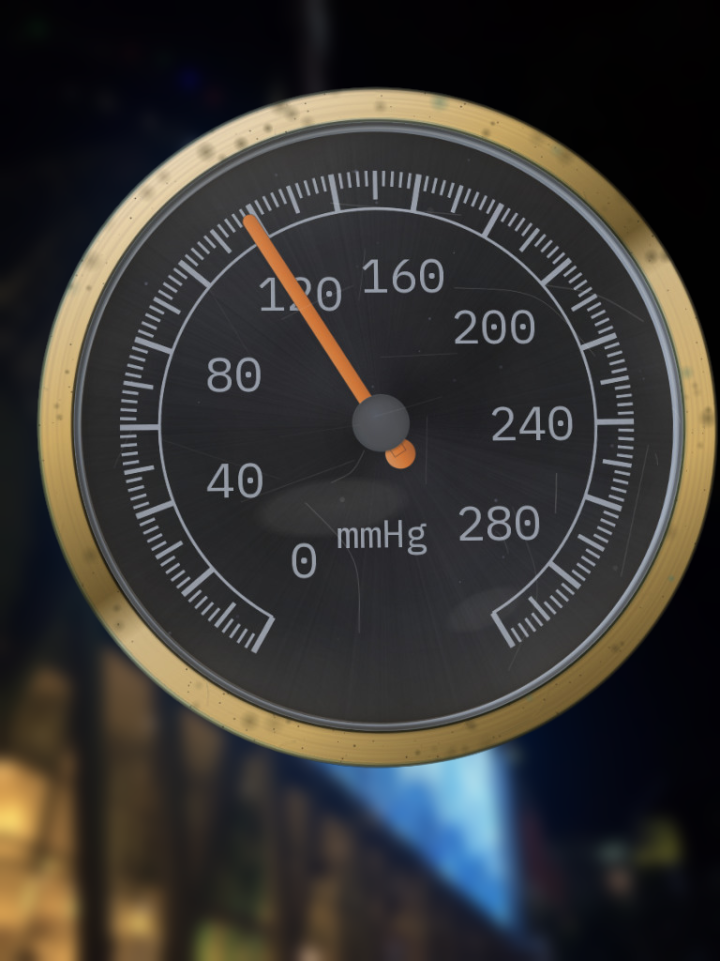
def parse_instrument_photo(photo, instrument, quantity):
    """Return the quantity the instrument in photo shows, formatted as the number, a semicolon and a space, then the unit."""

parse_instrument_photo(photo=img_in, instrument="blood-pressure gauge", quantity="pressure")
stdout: 118; mmHg
